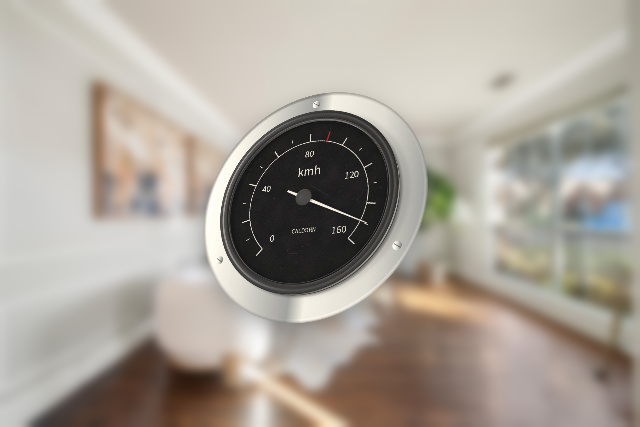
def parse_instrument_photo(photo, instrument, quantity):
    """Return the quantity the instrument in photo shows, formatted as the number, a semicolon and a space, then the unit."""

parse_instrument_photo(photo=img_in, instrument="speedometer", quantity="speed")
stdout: 150; km/h
